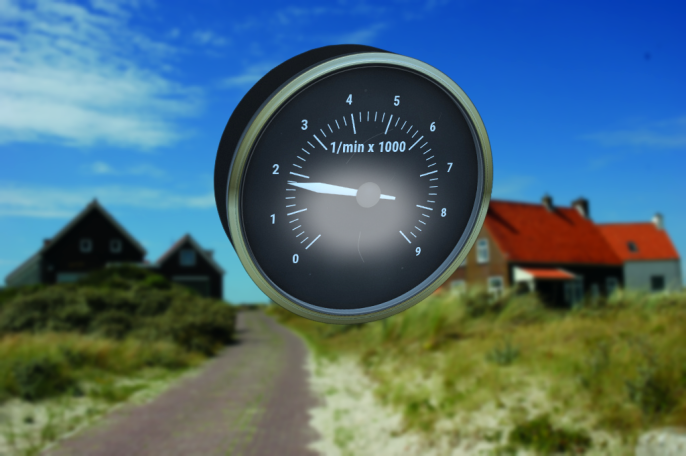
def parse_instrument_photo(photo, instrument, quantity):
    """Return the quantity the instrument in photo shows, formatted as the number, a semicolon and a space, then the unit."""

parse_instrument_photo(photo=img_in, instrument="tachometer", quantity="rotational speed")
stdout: 1800; rpm
